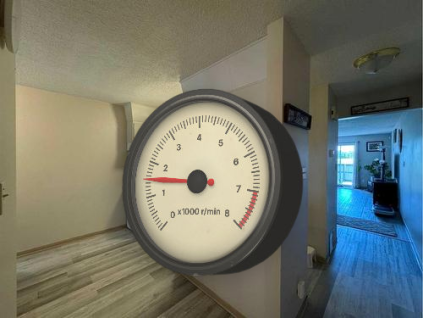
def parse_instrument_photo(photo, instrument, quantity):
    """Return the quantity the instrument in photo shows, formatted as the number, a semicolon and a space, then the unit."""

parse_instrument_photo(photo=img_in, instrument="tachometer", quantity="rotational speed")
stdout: 1500; rpm
